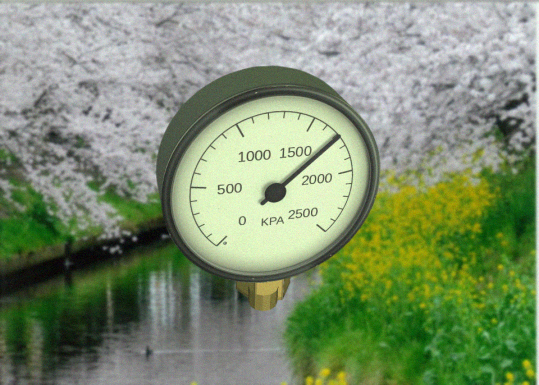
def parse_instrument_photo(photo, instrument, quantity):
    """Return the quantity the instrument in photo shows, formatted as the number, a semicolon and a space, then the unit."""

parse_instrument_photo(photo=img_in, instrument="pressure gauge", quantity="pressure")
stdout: 1700; kPa
